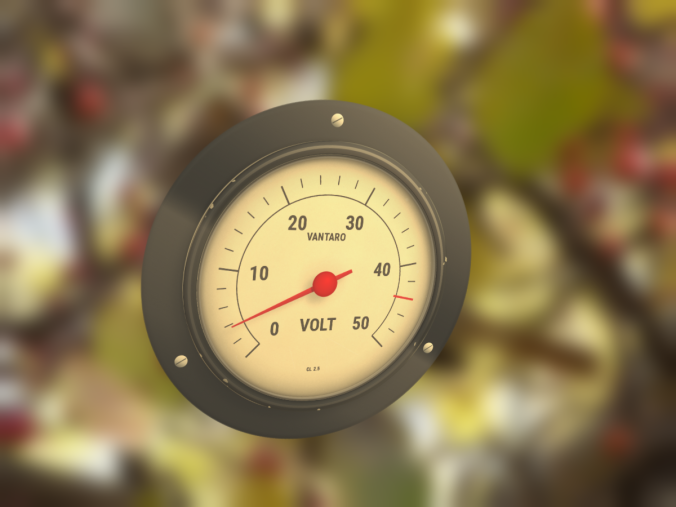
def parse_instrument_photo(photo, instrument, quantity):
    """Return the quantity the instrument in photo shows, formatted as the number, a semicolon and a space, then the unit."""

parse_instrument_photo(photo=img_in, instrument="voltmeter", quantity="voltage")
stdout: 4; V
